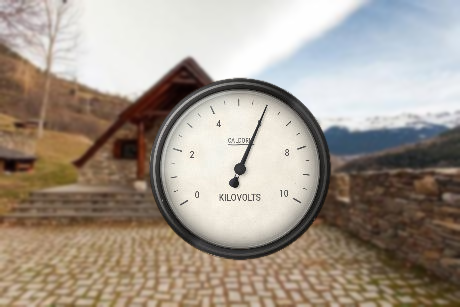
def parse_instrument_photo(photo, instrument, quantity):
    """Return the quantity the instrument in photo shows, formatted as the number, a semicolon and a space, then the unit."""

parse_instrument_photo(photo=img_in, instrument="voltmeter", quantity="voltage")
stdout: 6; kV
